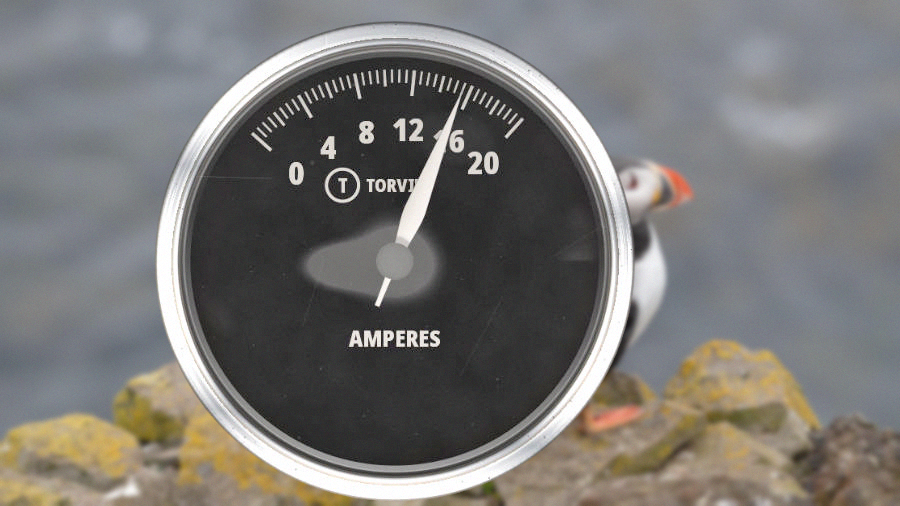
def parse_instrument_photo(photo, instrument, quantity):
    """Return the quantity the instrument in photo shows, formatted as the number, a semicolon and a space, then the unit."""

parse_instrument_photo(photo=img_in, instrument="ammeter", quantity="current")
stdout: 15.5; A
